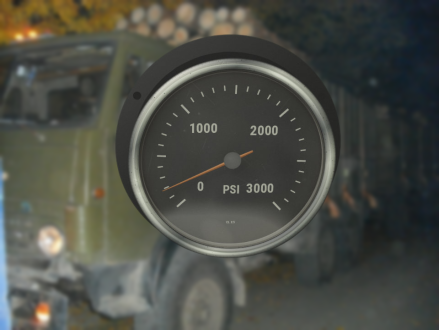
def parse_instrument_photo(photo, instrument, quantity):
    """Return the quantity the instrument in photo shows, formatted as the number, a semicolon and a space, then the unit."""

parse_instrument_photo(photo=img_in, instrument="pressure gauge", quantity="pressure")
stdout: 200; psi
